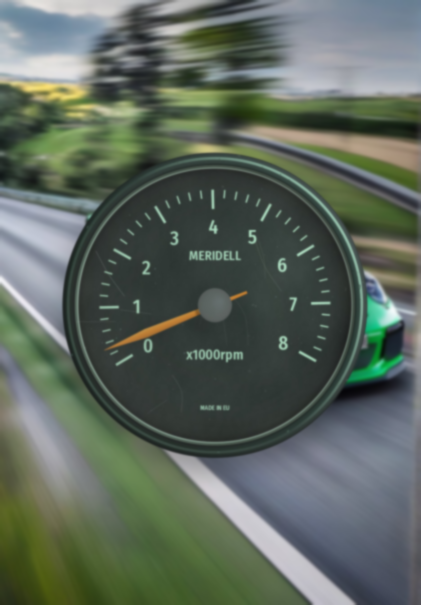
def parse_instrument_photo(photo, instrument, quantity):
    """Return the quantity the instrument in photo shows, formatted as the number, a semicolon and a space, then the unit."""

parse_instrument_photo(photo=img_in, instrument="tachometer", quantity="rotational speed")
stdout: 300; rpm
